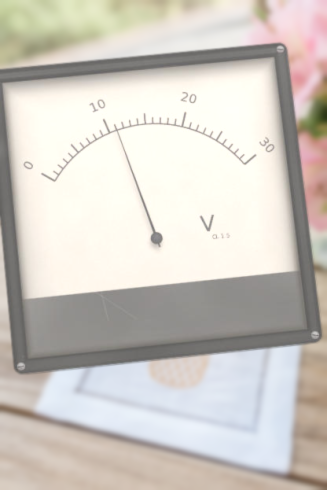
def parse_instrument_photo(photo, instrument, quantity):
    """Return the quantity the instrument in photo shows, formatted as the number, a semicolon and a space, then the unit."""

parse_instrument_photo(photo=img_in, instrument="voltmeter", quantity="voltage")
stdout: 11; V
